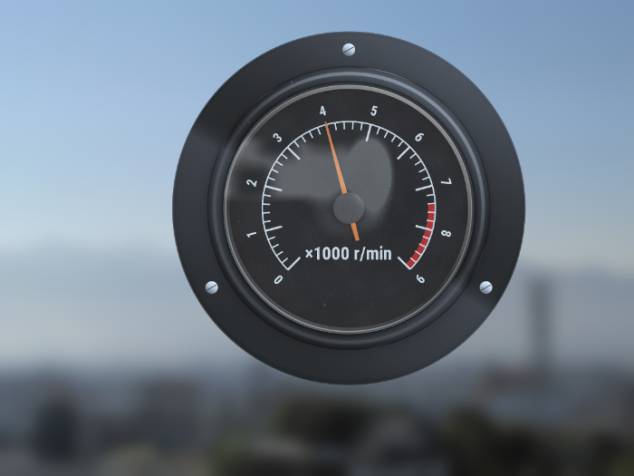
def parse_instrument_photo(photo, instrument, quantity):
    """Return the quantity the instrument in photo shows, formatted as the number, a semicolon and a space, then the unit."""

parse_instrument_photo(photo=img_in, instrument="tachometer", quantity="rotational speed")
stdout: 4000; rpm
